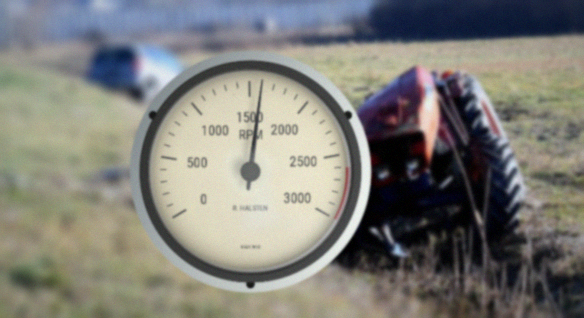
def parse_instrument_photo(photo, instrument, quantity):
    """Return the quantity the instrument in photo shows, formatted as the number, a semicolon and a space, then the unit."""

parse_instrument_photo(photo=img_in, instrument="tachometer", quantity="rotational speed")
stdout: 1600; rpm
